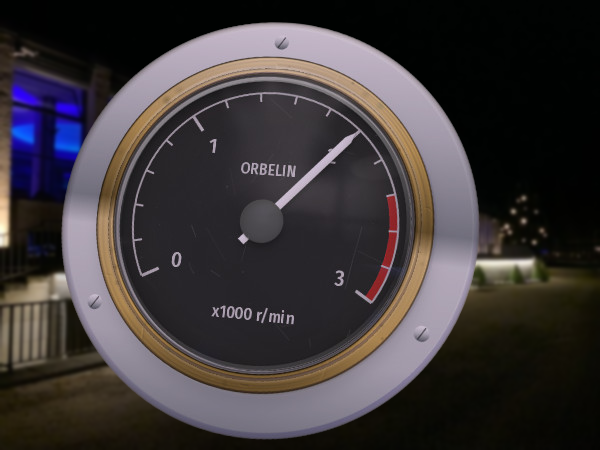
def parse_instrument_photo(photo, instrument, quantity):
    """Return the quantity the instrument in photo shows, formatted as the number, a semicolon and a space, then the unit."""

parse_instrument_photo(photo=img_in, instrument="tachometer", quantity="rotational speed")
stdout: 2000; rpm
